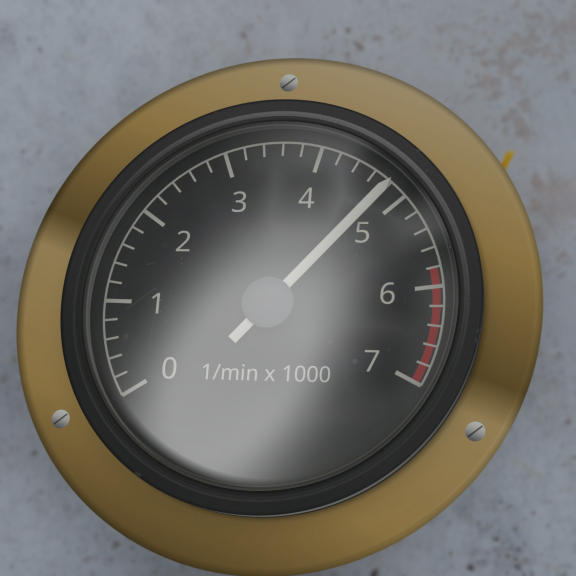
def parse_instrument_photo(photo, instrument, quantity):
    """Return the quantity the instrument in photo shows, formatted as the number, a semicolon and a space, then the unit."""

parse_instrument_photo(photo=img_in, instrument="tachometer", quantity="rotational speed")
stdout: 4800; rpm
